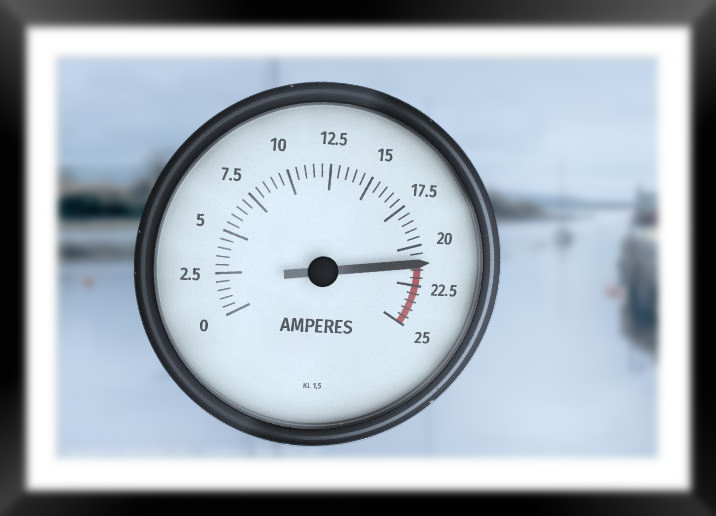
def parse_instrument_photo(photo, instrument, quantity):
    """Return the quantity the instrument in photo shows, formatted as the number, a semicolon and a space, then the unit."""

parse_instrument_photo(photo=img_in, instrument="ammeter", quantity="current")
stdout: 21; A
